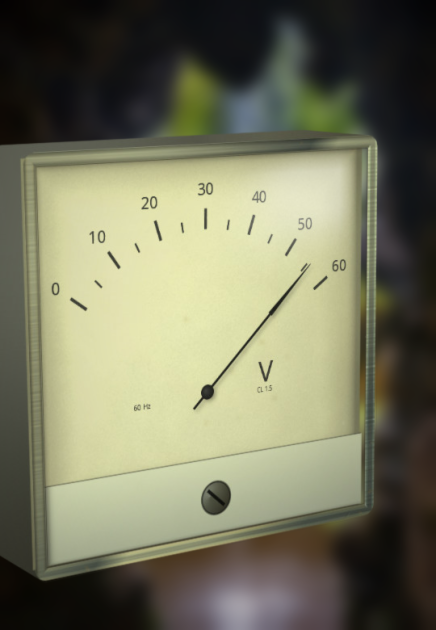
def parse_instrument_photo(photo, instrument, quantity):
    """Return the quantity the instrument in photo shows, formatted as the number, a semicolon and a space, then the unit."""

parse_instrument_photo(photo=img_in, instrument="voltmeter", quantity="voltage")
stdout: 55; V
